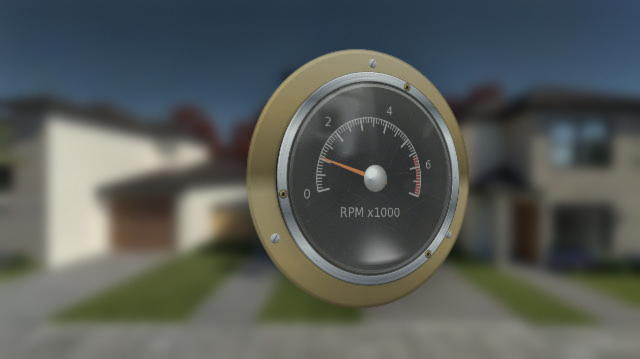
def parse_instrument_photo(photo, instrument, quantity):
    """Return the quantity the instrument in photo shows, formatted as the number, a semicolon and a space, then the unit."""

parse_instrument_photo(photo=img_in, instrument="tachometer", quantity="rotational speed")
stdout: 1000; rpm
